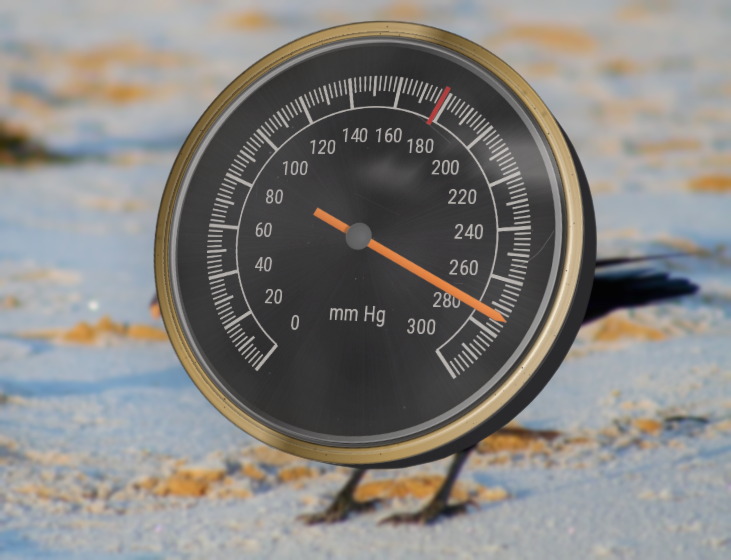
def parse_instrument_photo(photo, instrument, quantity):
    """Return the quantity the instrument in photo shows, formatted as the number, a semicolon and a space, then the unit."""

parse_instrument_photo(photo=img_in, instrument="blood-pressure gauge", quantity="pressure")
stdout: 274; mmHg
